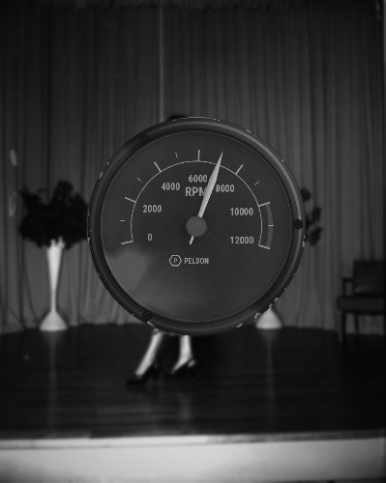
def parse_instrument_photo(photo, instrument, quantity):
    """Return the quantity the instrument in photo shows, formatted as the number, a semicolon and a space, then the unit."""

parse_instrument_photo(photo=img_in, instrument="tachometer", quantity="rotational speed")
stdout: 7000; rpm
